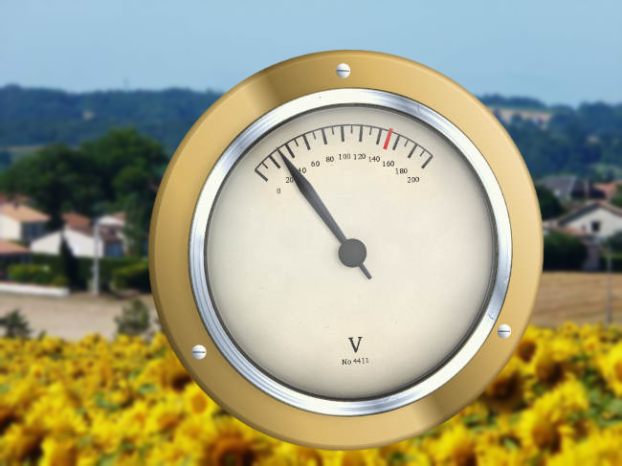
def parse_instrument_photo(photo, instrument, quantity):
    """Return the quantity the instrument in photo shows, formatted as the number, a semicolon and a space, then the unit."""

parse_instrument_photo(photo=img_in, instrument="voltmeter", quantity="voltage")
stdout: 30; V
